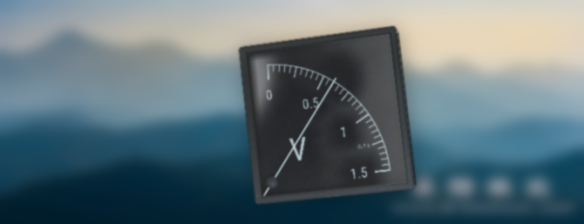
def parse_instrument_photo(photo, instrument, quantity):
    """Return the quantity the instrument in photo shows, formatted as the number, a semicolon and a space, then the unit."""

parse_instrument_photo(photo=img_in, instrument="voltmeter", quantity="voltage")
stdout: 0.6; V
